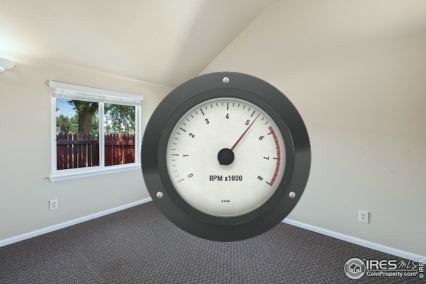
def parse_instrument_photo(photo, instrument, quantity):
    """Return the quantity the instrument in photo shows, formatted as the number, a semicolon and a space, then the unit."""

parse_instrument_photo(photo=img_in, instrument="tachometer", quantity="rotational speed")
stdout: 5200; rpm
